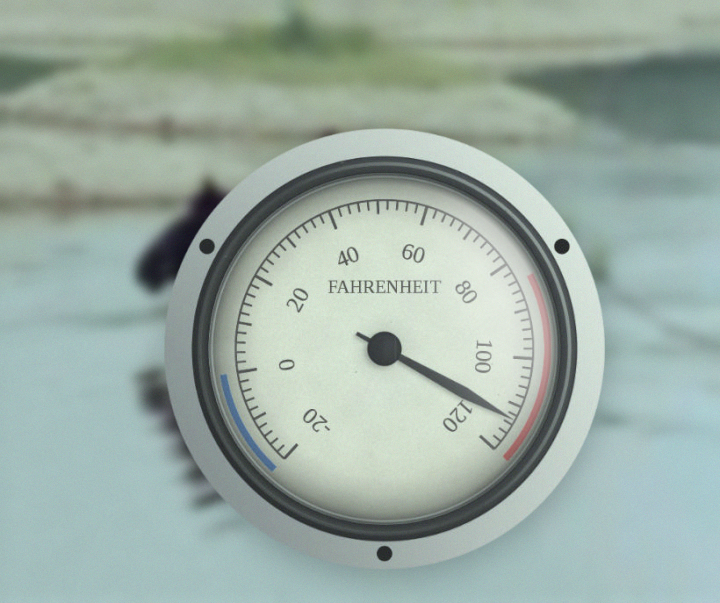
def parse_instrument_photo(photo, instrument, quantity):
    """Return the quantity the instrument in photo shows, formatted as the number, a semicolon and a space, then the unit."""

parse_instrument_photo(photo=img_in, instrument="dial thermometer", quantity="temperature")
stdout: 113; °F
